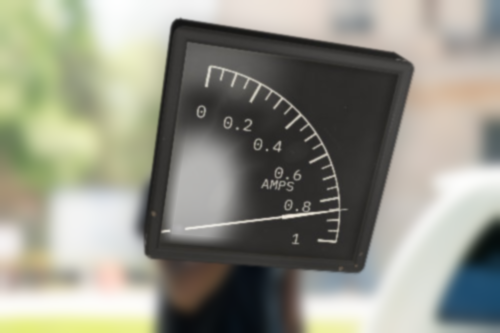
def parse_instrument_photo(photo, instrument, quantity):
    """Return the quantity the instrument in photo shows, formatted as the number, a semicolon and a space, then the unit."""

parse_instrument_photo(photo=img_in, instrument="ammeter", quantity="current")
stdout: 0.85; A
